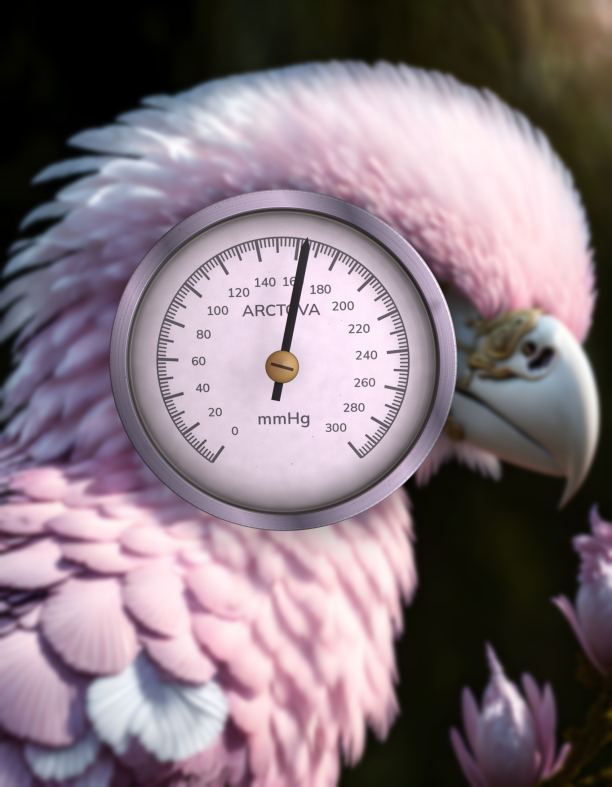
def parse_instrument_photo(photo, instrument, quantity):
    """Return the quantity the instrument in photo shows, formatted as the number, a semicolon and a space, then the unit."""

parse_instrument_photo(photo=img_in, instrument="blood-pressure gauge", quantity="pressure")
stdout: 164; mmHg
